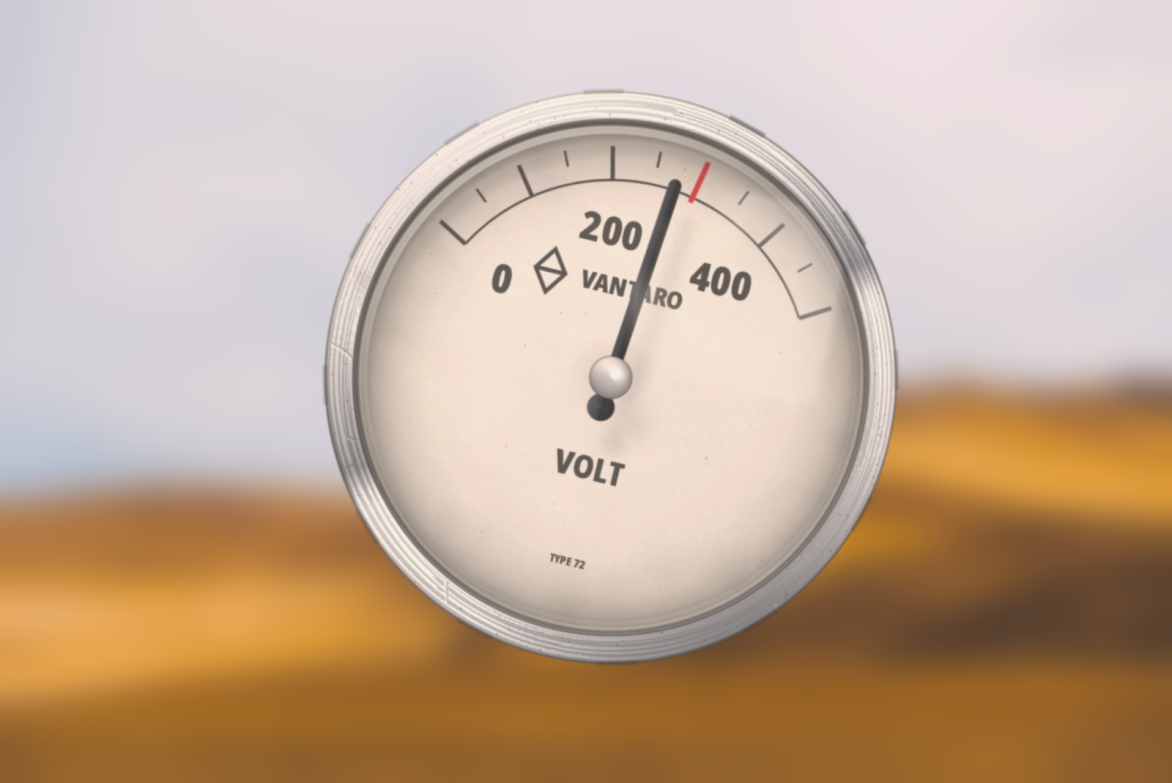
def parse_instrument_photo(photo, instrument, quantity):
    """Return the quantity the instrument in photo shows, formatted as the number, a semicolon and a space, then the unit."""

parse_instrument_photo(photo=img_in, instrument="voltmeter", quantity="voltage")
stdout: 275; V
